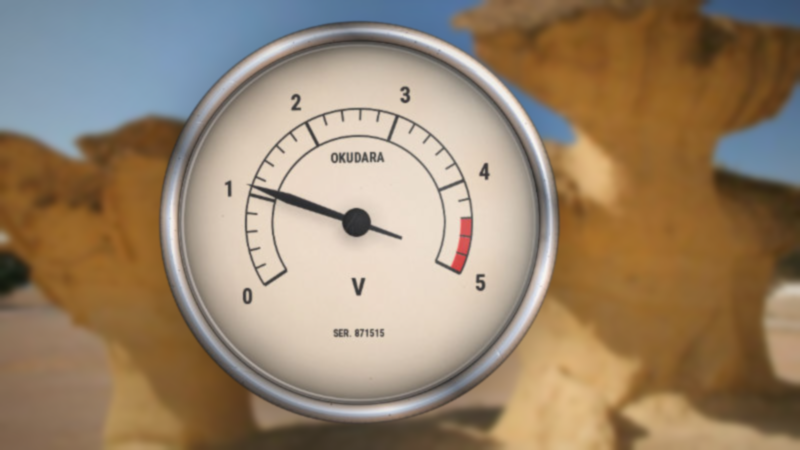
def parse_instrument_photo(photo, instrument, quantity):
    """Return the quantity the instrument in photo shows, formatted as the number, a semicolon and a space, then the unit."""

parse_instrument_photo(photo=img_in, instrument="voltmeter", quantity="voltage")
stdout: 1.1; V
